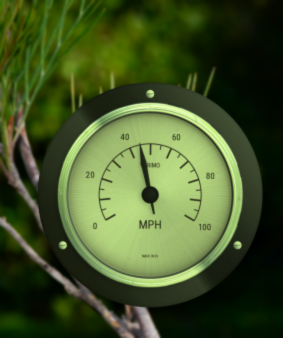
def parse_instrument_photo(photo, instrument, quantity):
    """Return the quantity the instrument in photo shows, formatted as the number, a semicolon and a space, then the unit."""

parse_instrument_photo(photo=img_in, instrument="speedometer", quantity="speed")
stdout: 45; mph
